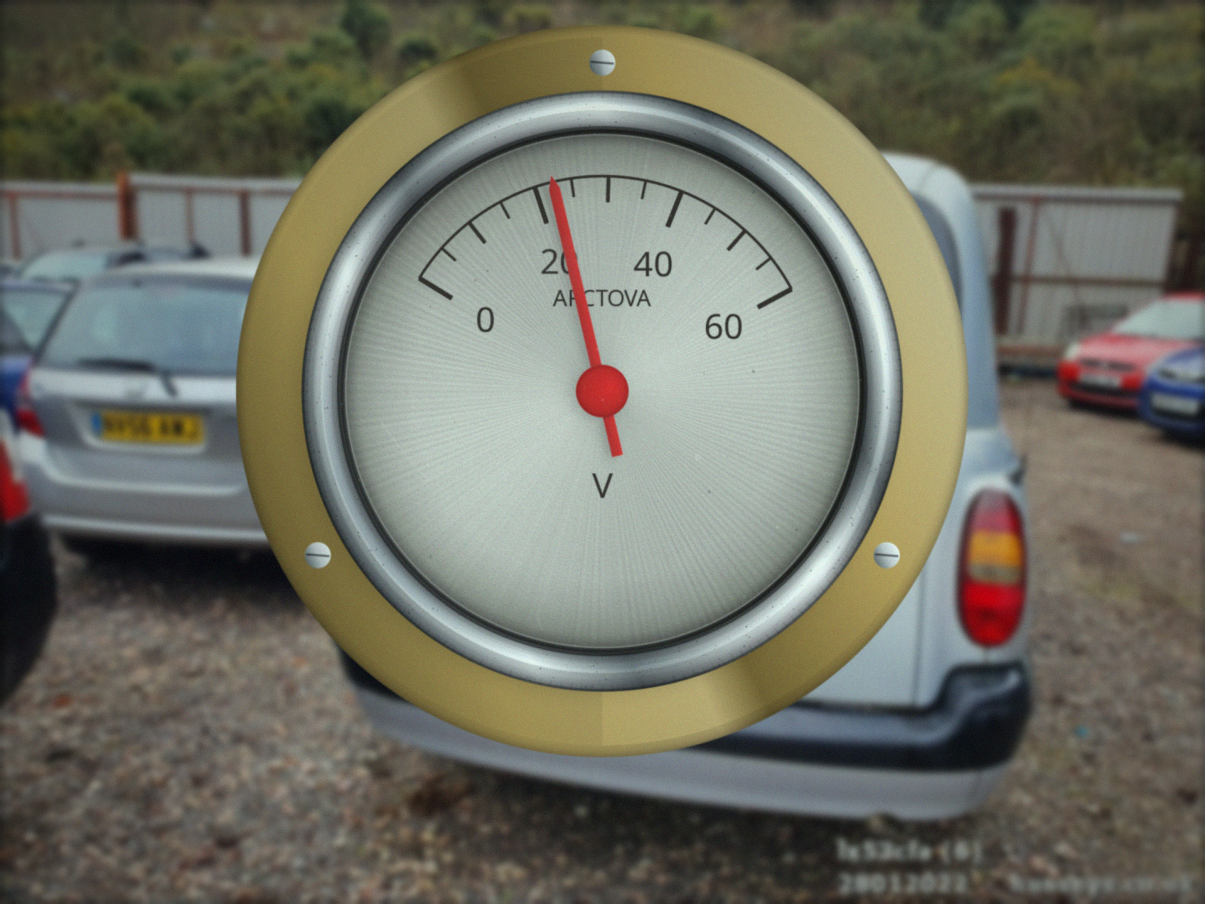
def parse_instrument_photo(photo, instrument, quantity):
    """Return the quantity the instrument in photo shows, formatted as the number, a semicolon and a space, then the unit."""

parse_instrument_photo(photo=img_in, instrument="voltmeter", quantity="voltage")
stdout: 22.5; V
